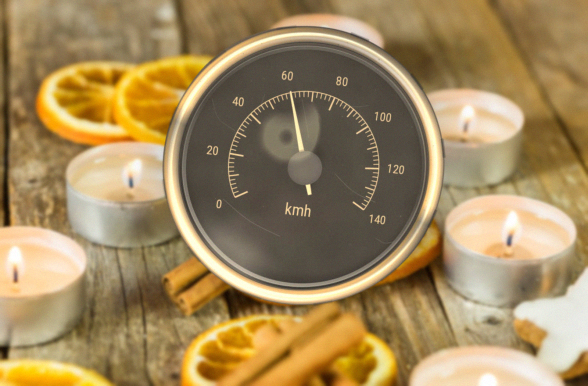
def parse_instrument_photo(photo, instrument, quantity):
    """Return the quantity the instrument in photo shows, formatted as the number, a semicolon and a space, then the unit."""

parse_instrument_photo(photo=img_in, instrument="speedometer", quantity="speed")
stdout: 60; km/h
